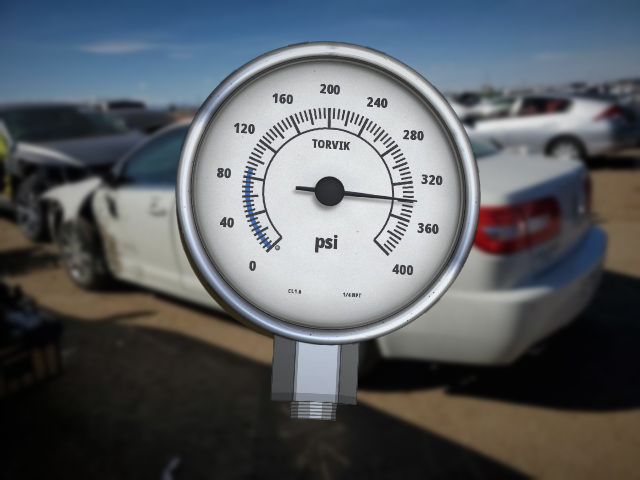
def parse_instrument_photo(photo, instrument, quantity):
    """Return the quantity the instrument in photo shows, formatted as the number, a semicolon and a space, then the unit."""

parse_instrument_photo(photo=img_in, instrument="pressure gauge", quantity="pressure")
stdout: 340; psi
